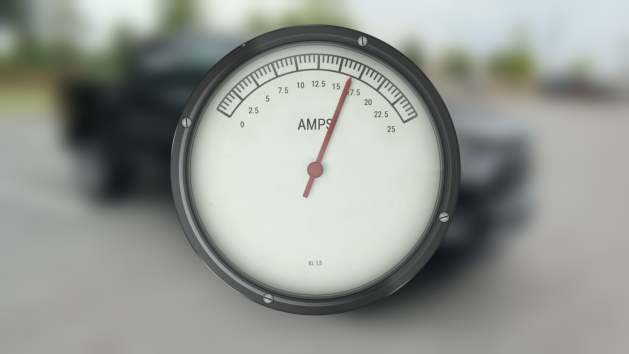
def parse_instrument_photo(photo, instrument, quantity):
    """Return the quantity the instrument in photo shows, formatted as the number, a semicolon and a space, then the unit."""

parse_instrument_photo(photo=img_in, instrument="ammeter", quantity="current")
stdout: 16.5; A
